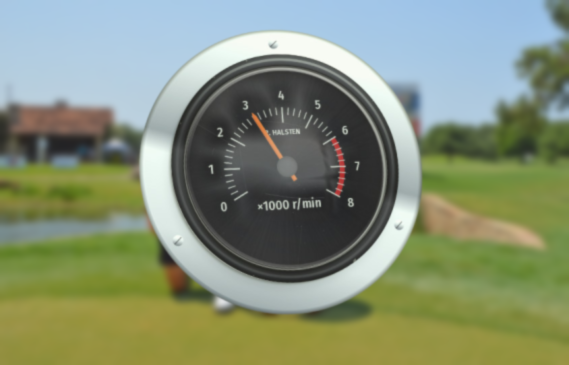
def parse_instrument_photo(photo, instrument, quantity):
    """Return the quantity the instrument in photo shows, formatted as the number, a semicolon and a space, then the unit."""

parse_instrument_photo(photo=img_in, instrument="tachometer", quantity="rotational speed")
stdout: 3000; rpm
